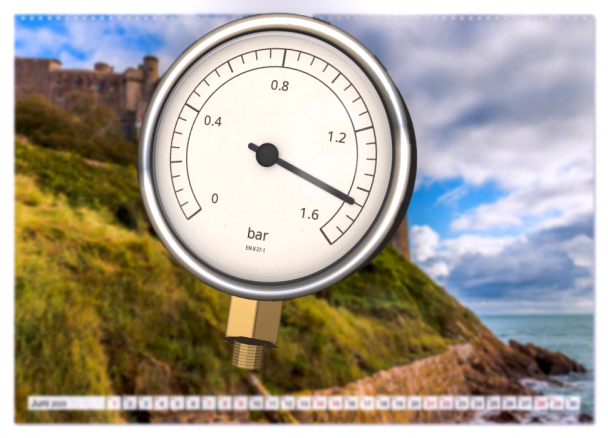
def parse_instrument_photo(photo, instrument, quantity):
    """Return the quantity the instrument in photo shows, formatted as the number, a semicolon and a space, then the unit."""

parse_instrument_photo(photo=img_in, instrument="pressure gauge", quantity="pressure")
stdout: 1.45; bar
